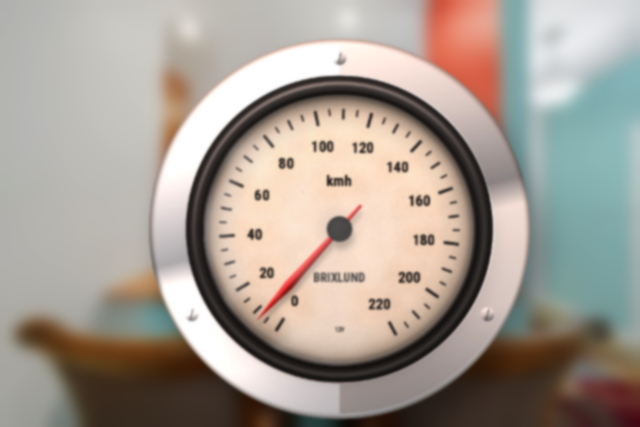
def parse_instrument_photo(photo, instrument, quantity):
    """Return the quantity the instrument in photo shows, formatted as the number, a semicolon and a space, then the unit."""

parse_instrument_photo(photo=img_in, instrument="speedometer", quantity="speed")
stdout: 7.5; km/h
